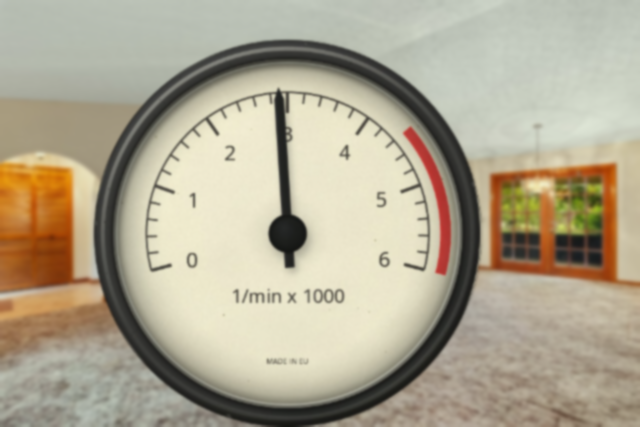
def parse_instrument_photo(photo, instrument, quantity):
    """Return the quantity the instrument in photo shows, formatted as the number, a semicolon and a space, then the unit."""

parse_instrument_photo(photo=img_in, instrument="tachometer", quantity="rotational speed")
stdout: 2900; rpm
